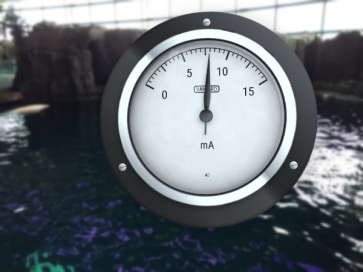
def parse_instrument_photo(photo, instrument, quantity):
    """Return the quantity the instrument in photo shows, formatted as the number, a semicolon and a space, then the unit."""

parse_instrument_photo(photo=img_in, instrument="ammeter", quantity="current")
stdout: 8; mA
